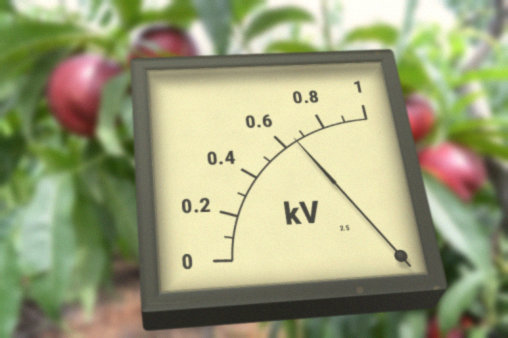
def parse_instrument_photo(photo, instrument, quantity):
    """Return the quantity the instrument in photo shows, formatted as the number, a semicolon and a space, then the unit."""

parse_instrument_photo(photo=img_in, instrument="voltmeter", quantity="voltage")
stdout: 0.65; kV
